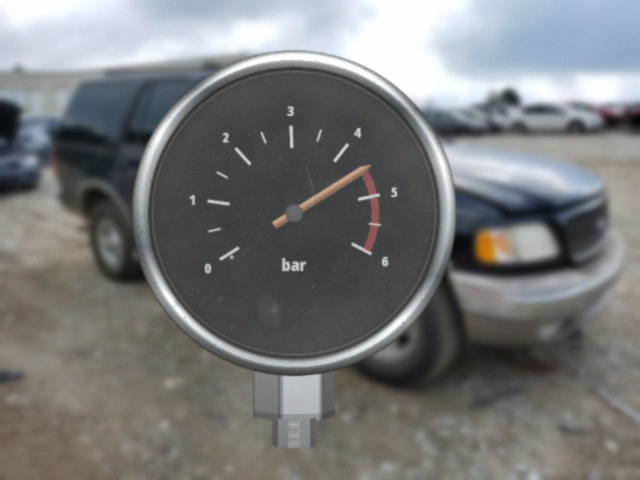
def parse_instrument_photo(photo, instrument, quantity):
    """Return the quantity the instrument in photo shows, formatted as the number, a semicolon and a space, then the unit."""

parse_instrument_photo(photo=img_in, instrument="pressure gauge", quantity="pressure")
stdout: 4.5; bar
